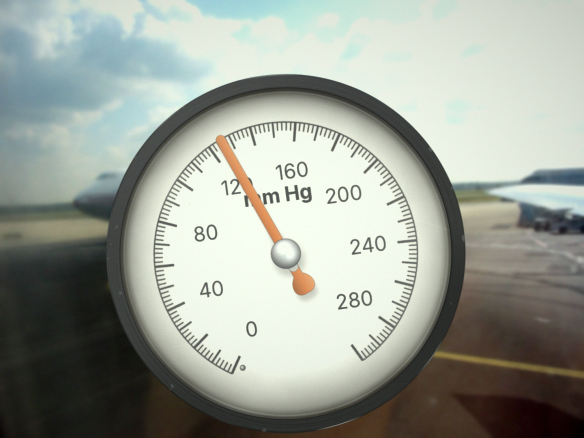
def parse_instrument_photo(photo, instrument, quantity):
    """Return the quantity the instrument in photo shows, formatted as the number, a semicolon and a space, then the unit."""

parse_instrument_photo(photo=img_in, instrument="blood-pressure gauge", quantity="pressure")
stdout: 126; mmHg
